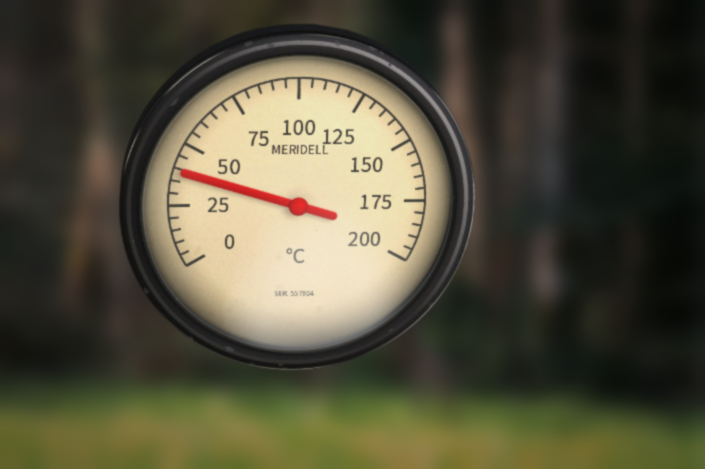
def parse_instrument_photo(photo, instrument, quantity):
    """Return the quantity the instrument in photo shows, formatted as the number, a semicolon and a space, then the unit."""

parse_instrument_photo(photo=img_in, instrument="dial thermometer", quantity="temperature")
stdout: 40; °C
